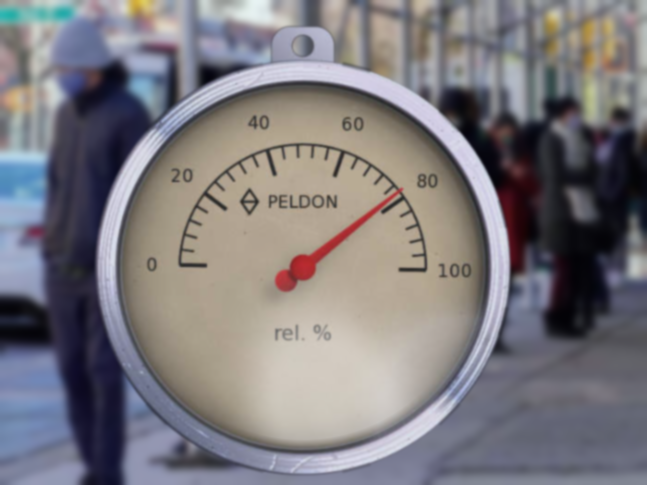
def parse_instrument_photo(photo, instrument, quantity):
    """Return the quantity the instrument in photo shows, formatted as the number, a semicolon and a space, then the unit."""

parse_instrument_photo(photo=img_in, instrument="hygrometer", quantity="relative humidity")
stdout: 78; %
